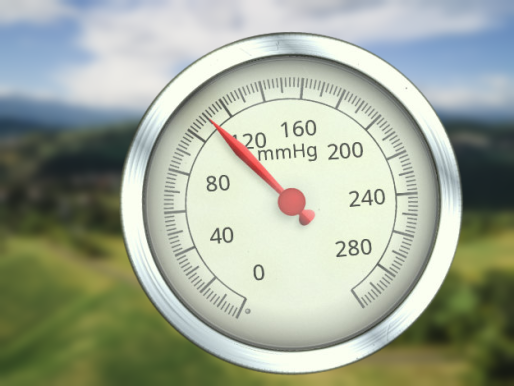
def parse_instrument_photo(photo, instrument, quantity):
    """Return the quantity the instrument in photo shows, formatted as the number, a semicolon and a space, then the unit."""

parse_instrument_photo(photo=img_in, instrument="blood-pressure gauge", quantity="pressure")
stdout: 110; mmHg
